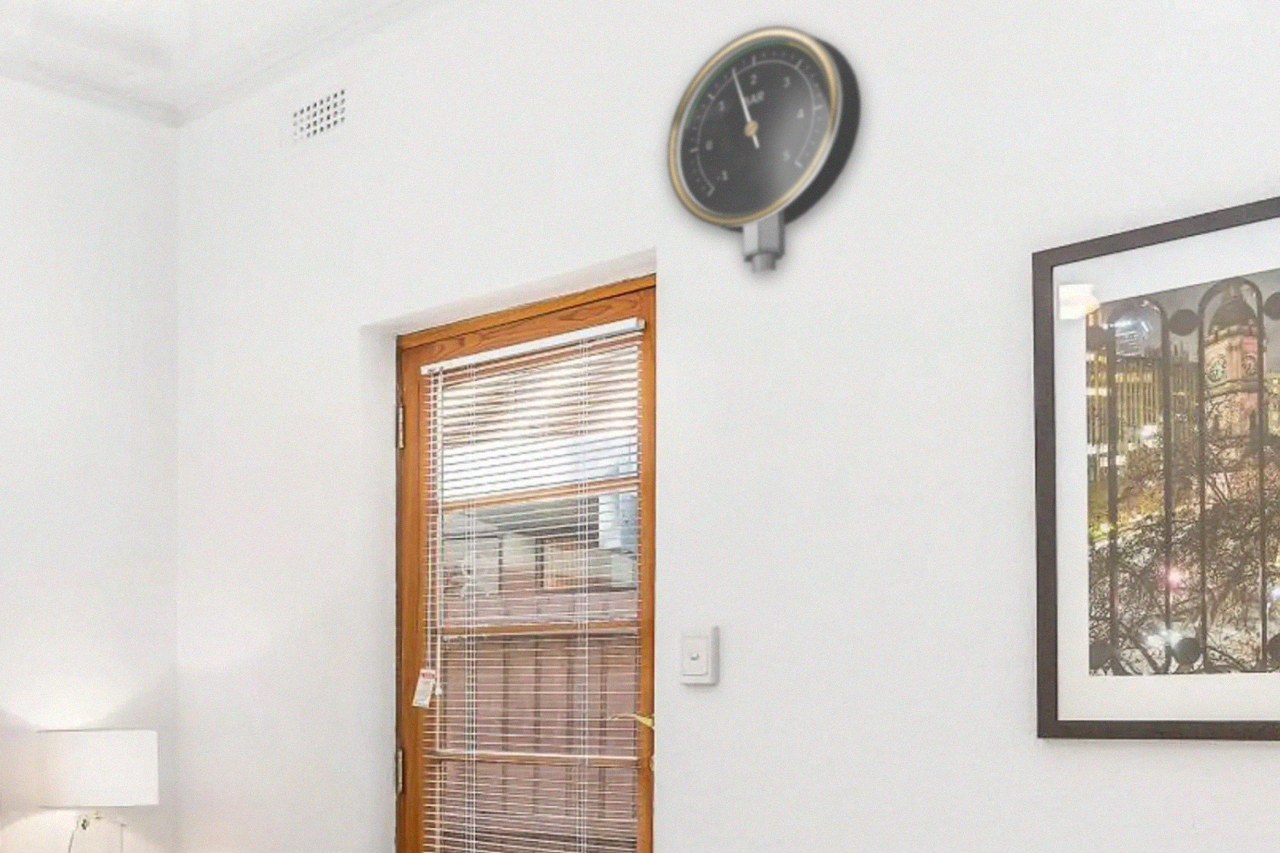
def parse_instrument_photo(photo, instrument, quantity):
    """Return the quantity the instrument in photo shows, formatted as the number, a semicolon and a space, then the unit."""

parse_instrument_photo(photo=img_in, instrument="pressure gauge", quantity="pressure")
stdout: 1.6; bar
